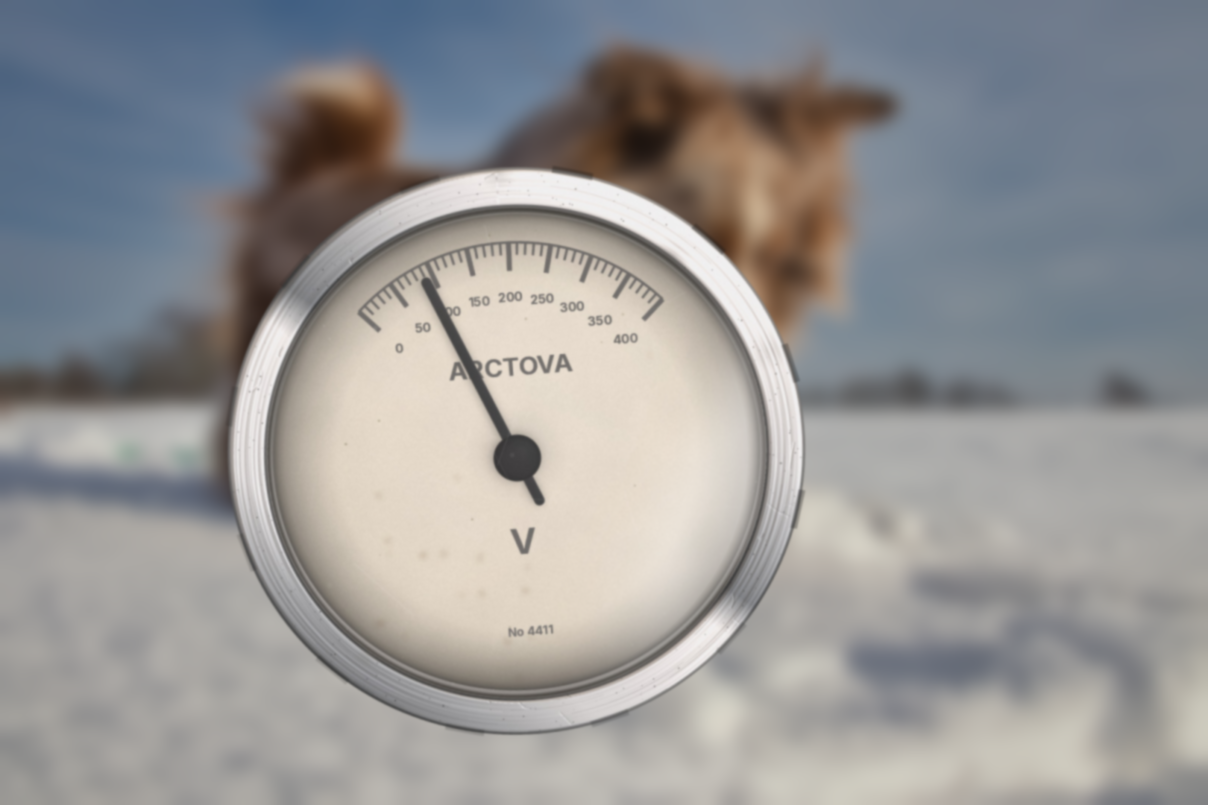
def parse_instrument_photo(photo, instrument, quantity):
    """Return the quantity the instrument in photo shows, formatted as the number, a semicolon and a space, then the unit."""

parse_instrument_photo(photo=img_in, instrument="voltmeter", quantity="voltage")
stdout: 90; V
